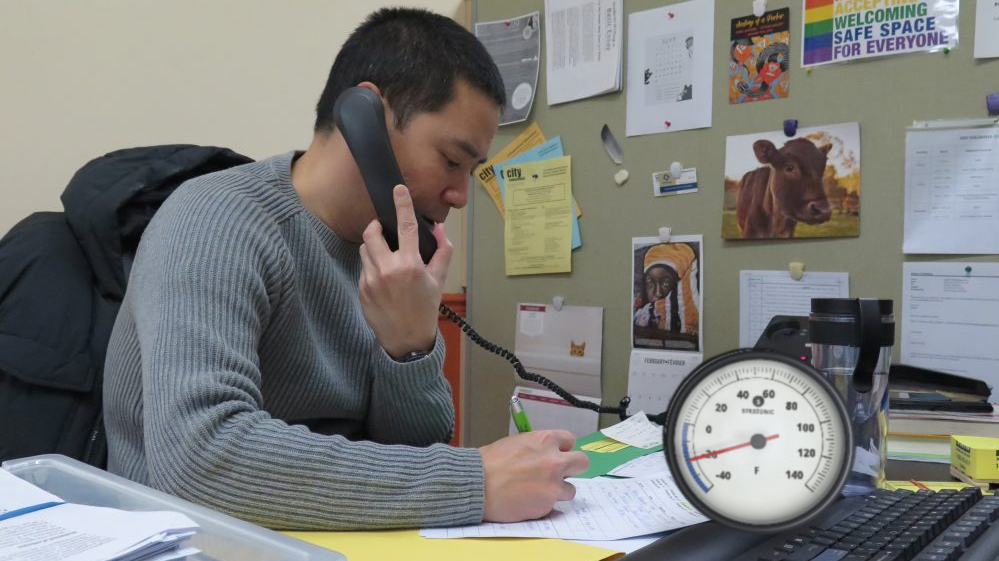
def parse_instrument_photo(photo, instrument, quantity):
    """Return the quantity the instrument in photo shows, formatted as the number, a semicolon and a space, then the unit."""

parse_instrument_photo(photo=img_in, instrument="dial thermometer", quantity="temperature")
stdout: -20; °F
